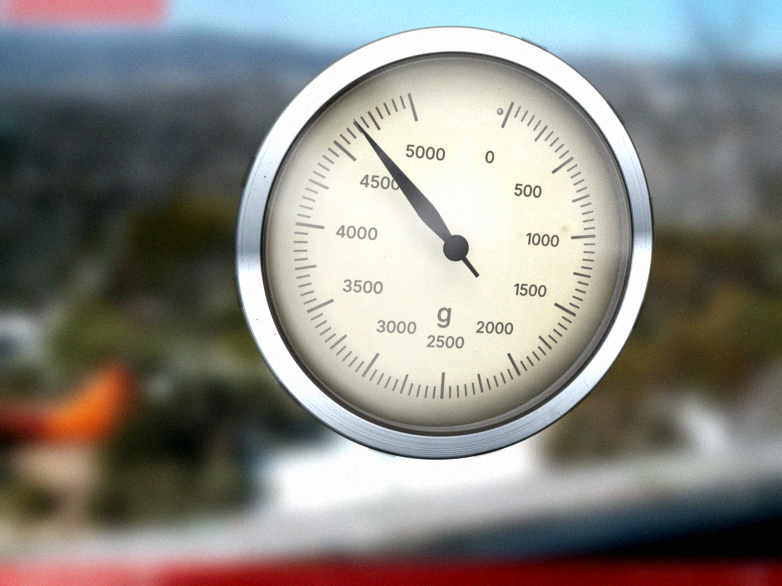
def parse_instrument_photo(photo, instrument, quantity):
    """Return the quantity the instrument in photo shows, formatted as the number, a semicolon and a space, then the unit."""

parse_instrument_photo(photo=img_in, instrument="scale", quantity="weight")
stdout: 4650; g
